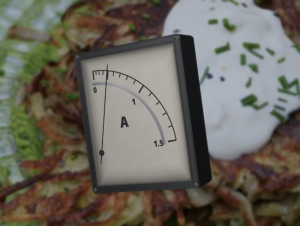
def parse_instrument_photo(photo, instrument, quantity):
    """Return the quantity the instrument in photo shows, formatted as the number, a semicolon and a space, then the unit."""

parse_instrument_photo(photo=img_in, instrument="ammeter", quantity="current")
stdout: 0.5; A
